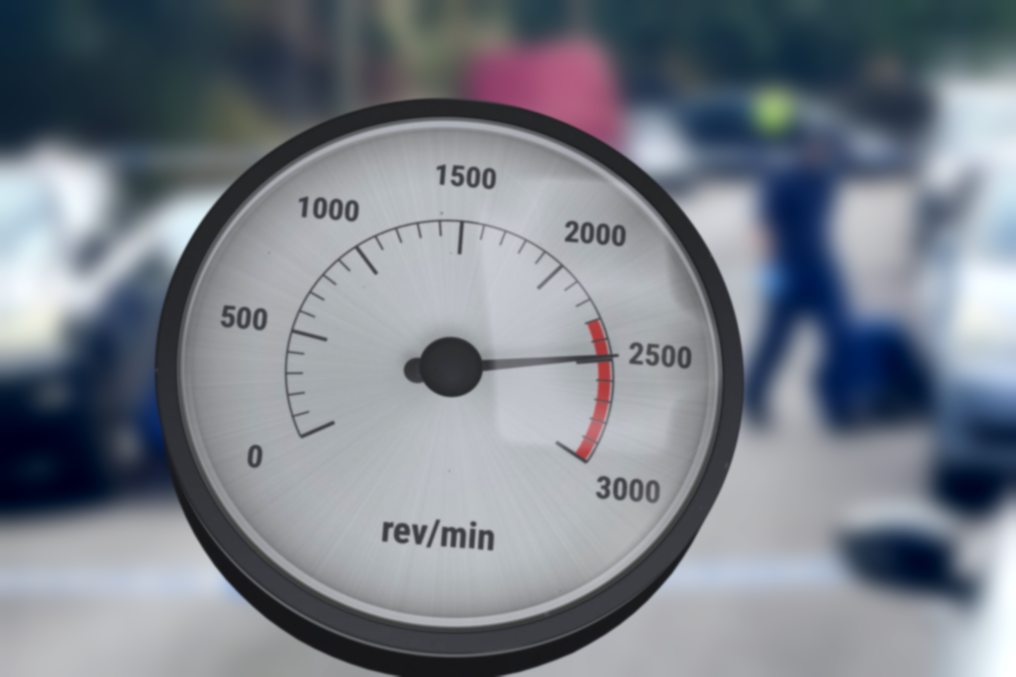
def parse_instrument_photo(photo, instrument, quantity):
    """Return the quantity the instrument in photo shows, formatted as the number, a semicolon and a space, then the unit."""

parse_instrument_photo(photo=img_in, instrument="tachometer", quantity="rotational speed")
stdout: 2500; rpm
